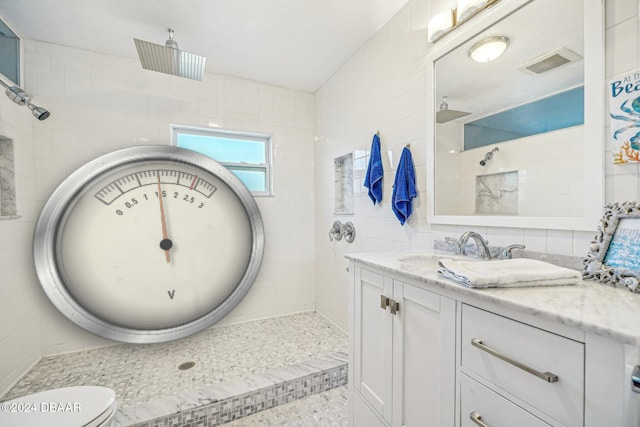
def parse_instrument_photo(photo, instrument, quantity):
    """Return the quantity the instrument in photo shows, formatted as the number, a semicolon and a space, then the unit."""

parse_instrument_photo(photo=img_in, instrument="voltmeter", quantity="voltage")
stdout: 1.5; V
